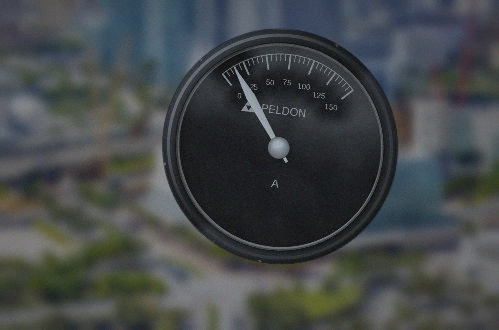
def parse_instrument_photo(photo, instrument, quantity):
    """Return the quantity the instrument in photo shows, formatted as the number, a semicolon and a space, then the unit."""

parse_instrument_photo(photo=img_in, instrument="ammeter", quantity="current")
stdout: 15; A
